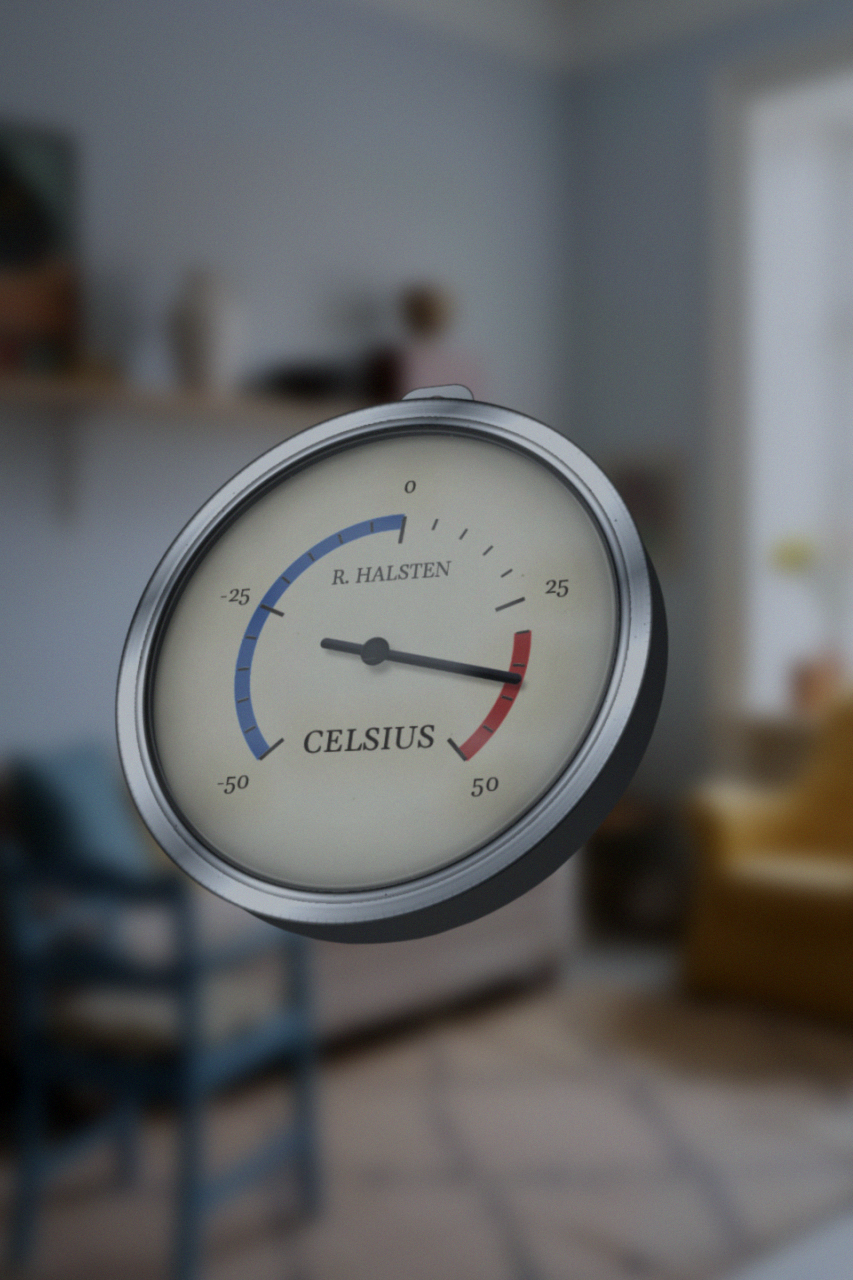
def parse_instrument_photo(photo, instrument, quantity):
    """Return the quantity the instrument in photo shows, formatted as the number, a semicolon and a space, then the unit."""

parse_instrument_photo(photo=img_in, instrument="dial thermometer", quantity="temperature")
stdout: 37.5; °C
